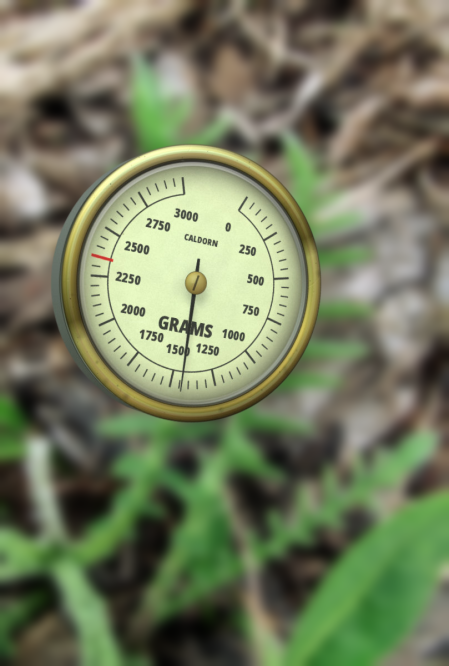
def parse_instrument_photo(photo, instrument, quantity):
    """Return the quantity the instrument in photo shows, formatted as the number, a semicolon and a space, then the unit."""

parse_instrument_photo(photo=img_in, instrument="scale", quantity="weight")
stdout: 1450; g
